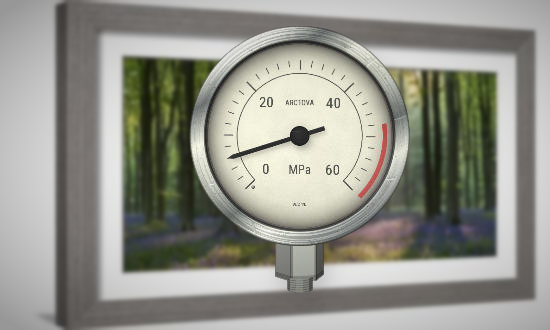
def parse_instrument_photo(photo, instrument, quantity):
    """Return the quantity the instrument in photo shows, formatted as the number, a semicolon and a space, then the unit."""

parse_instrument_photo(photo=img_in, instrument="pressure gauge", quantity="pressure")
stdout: 6; MPa
